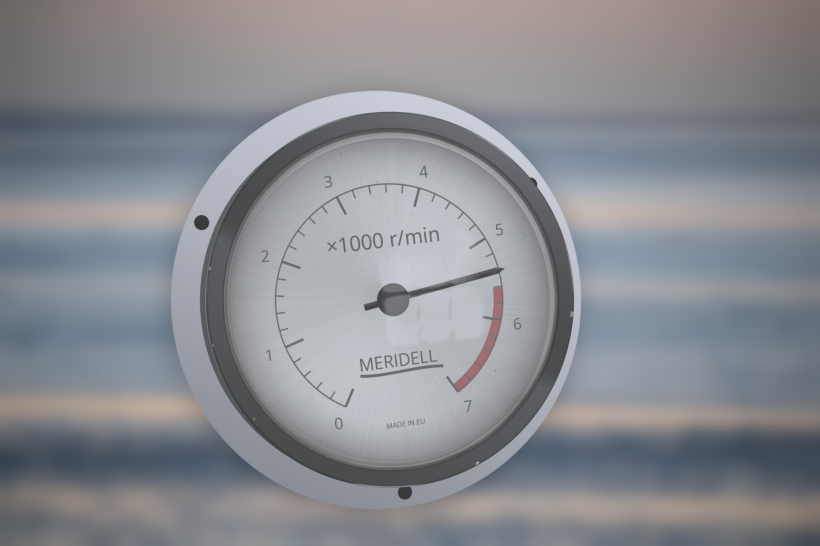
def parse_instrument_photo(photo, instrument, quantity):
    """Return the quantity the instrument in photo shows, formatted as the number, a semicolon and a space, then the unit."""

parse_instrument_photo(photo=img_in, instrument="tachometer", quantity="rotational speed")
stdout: 5400; rpm
